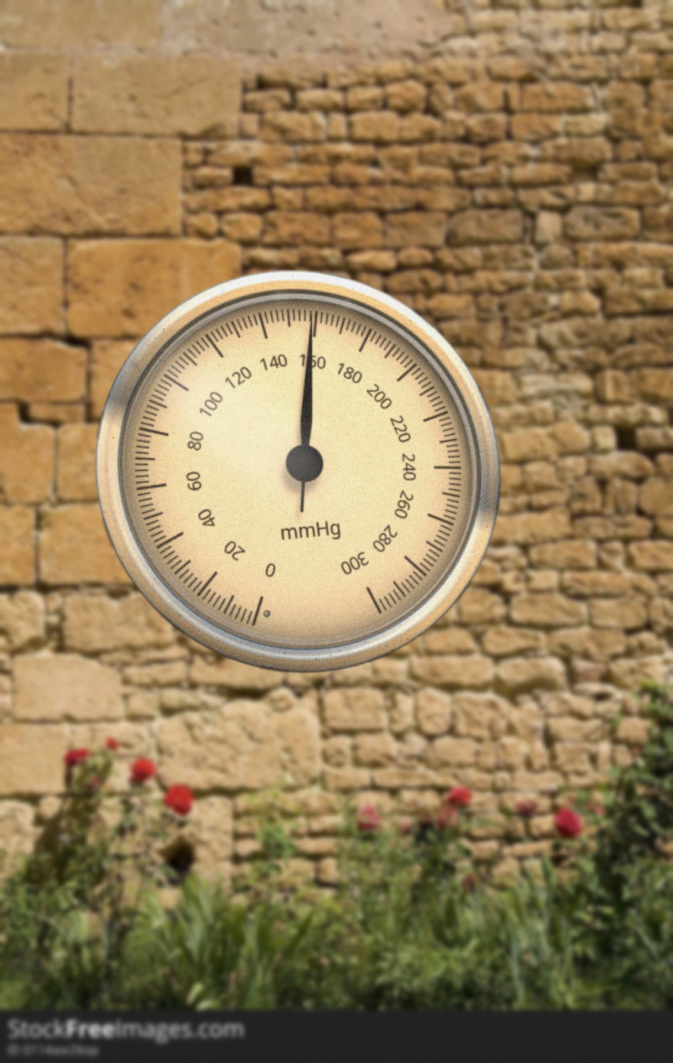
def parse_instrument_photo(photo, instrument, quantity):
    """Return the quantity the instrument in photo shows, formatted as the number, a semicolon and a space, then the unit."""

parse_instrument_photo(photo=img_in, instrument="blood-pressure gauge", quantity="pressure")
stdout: 158; mmHg
